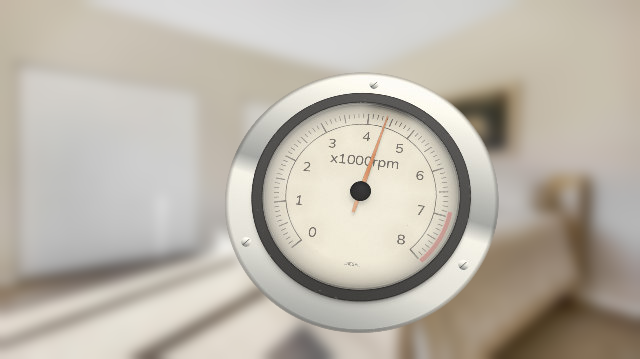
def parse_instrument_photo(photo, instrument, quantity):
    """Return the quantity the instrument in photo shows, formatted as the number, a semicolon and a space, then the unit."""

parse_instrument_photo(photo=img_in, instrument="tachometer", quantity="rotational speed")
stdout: 4400; rpm
